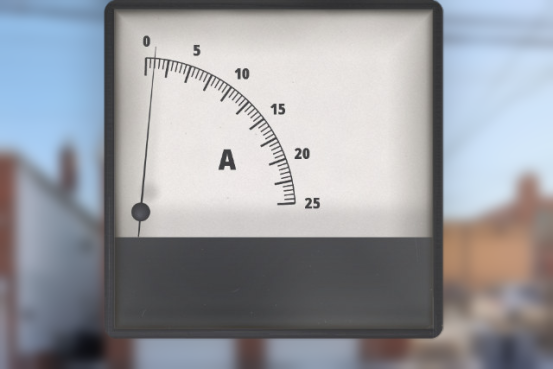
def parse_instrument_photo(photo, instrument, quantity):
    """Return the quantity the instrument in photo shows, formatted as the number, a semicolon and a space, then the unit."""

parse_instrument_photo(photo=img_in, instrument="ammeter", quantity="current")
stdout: 1; A
